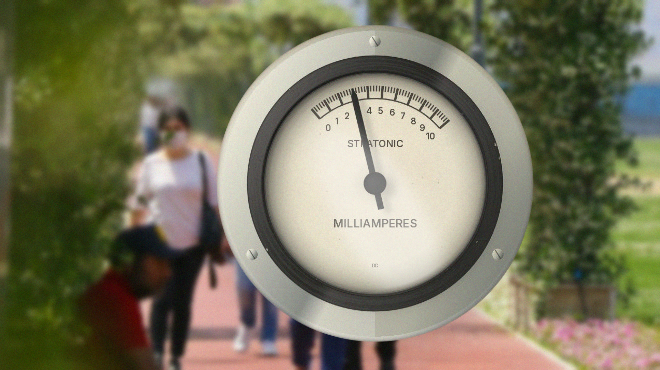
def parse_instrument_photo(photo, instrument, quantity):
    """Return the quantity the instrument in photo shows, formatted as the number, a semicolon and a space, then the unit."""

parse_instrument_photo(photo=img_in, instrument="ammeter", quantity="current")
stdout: 3; mA
